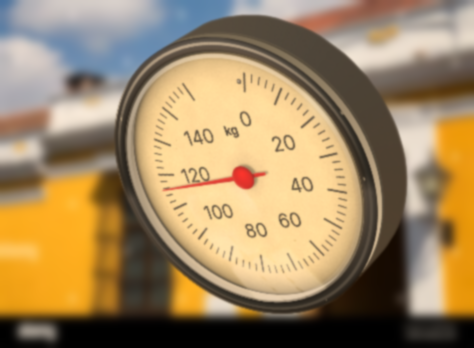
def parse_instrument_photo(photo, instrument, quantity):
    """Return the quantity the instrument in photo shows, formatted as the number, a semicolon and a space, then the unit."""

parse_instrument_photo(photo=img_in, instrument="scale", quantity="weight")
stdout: 116; kg
